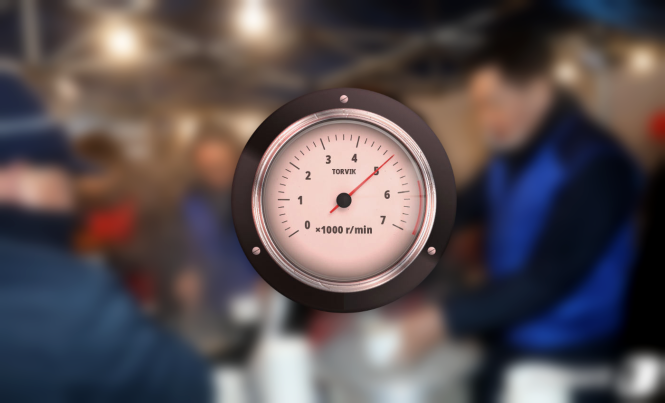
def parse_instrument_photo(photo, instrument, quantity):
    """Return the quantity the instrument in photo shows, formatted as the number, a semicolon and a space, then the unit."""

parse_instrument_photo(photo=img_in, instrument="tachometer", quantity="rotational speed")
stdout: 5000; rpm
